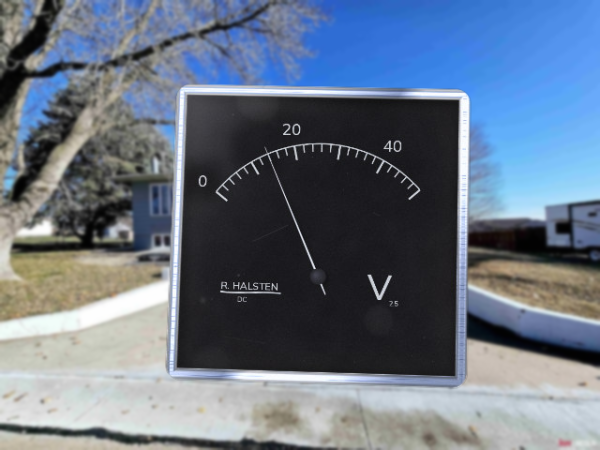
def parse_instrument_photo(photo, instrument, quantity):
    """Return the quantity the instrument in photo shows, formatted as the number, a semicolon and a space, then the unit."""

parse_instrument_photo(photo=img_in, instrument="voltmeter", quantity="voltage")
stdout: 14; V
